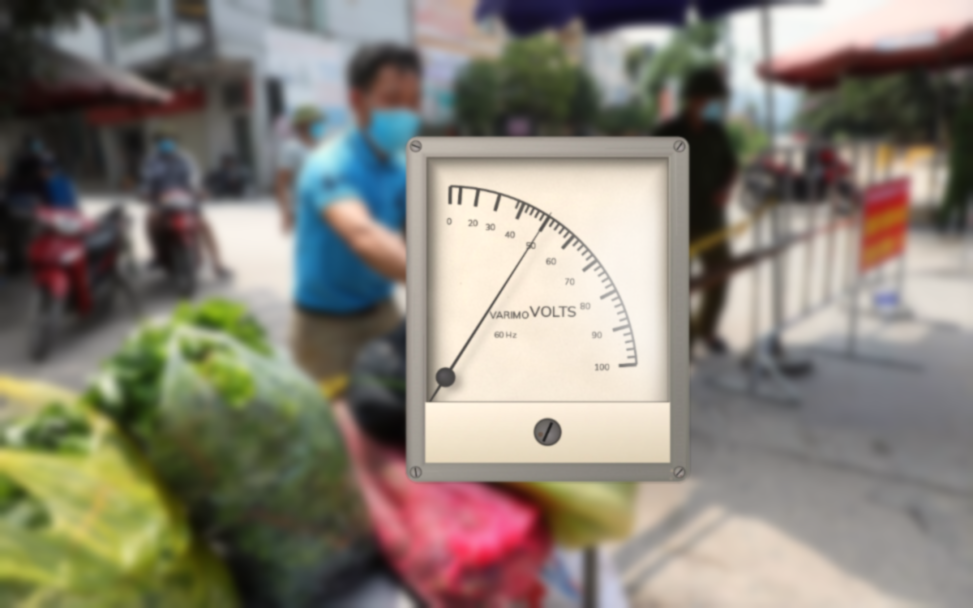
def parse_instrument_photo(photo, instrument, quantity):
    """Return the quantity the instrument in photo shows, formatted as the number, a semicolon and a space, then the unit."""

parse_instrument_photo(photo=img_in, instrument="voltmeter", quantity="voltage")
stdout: 50; V
